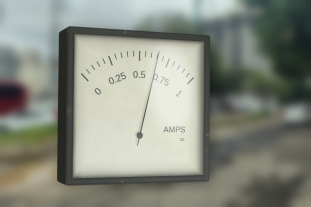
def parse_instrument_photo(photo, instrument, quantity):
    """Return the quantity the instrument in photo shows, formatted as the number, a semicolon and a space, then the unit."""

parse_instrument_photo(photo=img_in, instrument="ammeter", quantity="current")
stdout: 0.65; A
